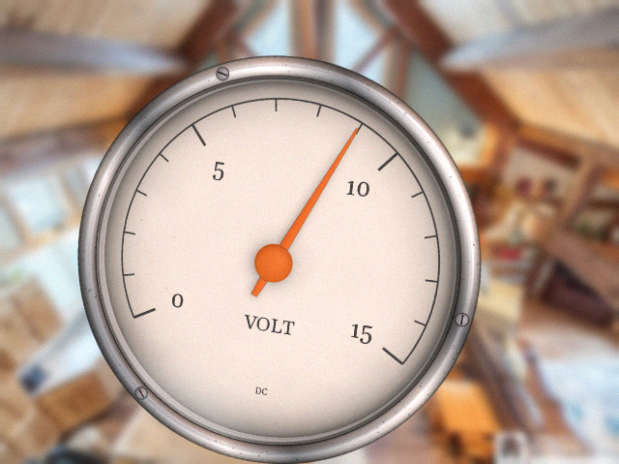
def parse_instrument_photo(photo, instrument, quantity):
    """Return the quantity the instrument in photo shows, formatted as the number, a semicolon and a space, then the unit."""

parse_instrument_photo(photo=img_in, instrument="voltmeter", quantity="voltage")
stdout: 9; V
